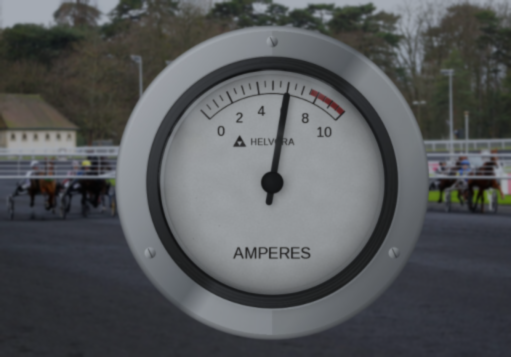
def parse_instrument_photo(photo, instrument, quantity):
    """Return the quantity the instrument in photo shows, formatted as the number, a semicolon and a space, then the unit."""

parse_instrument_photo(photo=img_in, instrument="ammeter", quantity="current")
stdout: 6; A
